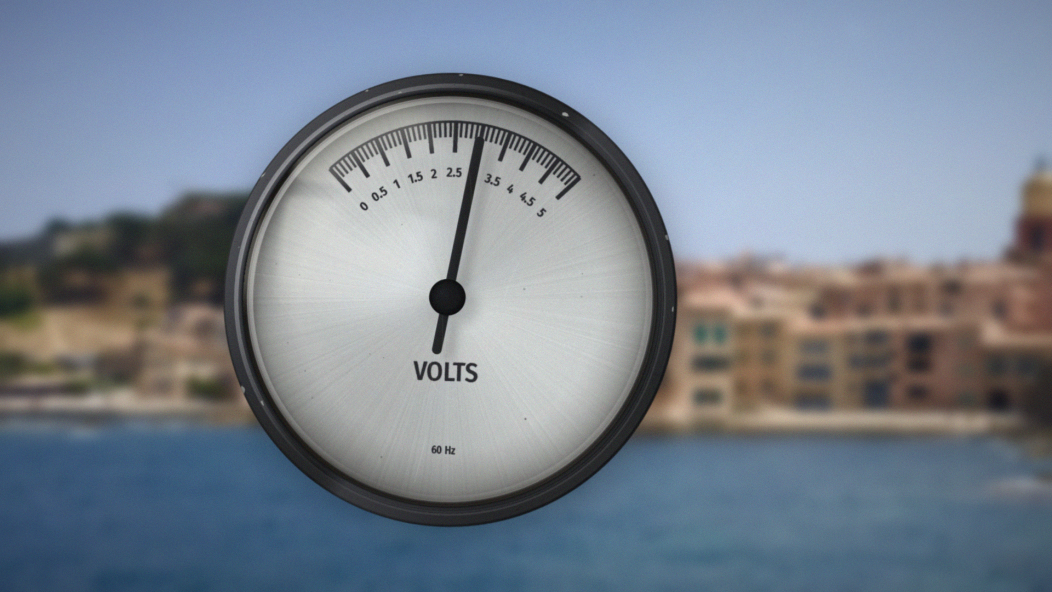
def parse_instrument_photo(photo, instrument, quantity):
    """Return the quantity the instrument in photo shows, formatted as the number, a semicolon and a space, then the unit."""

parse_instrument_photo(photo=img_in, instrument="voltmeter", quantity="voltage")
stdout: 3; V
